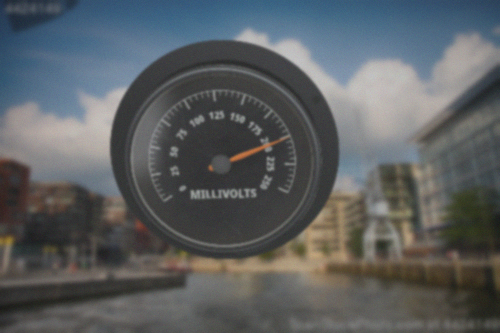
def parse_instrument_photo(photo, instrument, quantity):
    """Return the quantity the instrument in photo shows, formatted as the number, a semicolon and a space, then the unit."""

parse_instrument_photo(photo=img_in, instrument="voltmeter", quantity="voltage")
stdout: 200; mV
